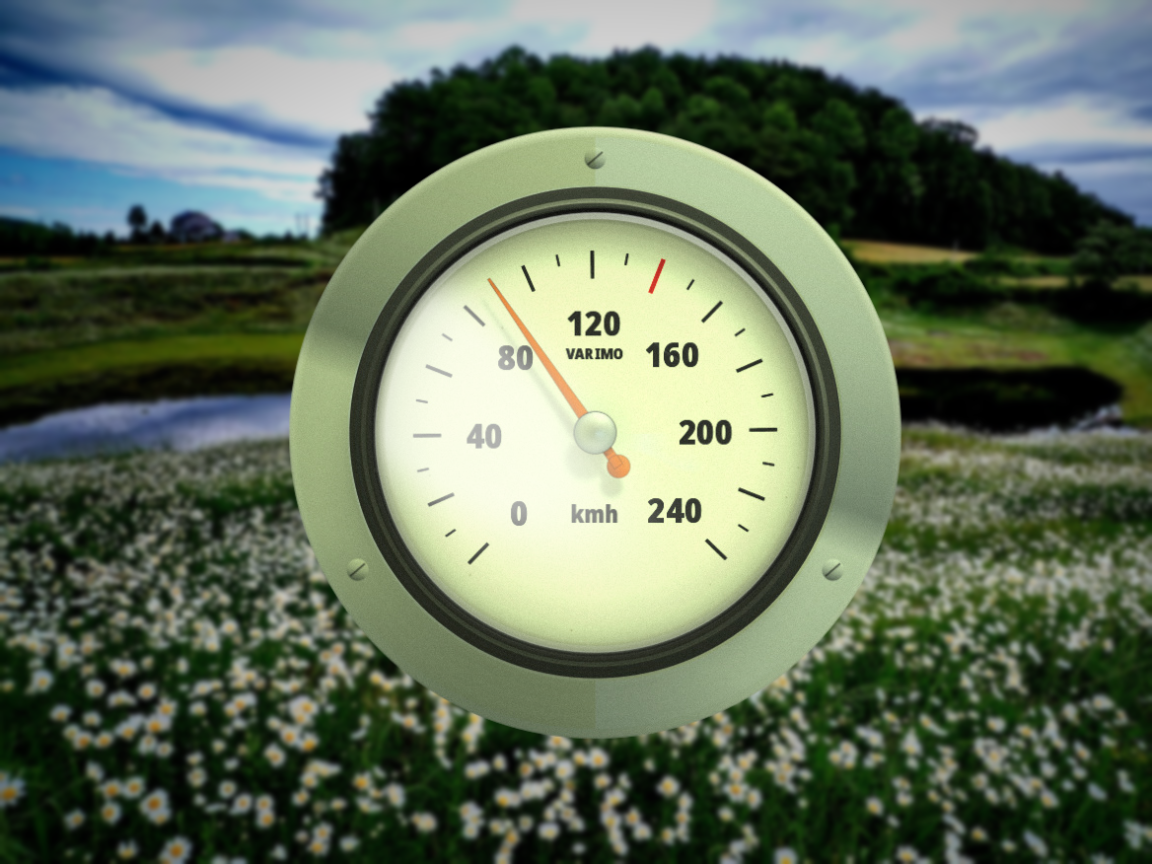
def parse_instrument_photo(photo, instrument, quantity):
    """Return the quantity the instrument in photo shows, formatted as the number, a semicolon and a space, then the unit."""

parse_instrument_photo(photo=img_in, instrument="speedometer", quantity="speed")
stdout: 90; km/h
